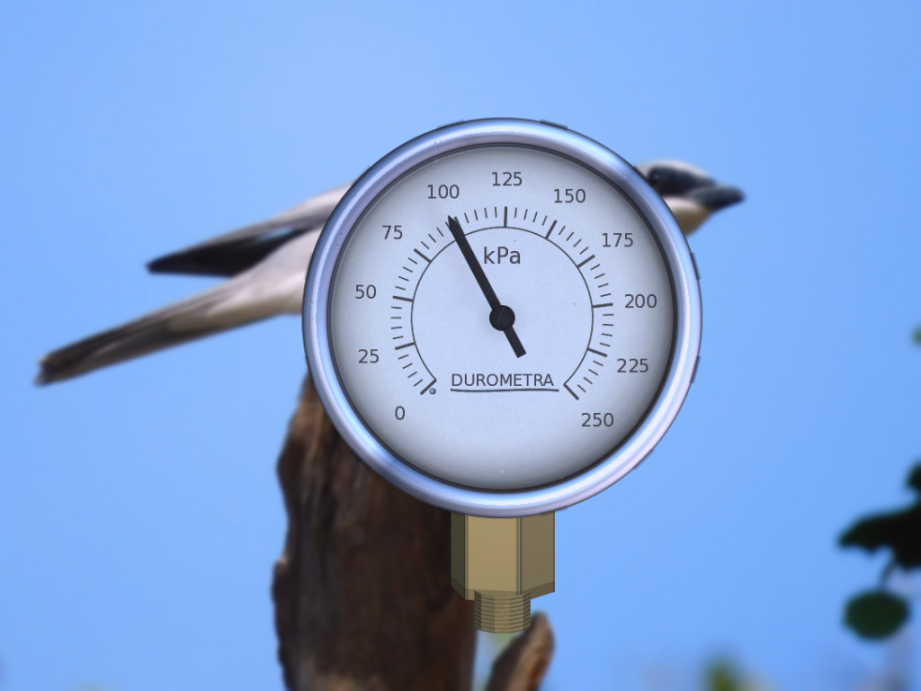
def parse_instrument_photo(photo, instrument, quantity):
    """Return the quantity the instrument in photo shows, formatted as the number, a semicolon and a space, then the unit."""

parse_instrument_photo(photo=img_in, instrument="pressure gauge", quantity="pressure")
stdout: 97.5; kPa
